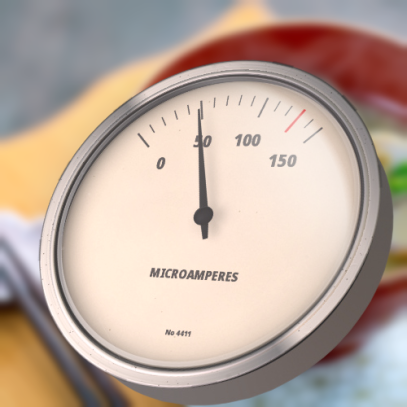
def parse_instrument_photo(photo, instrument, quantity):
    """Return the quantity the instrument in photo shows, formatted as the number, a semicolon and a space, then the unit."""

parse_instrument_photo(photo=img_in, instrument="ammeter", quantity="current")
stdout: 50; µA
